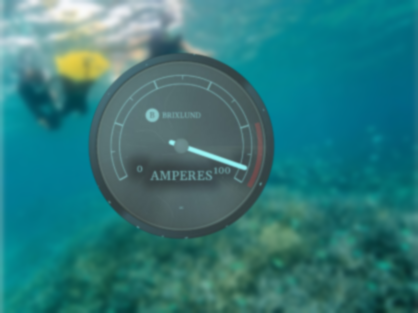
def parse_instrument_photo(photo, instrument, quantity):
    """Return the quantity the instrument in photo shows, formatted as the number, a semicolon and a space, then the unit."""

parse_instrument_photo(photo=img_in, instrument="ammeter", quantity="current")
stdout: 95; A
